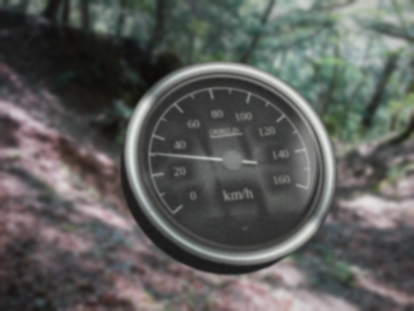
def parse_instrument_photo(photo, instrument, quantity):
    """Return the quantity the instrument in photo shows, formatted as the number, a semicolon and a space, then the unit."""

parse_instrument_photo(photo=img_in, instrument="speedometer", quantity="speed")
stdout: 30; km/h
